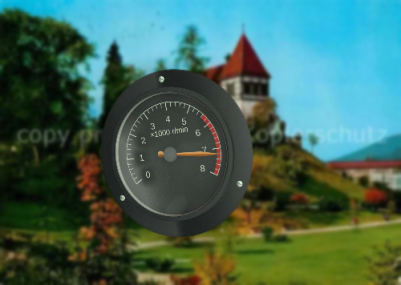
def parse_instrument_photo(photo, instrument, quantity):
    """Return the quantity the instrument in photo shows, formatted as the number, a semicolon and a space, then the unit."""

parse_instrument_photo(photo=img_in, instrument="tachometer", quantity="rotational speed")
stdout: 7200; rpm
